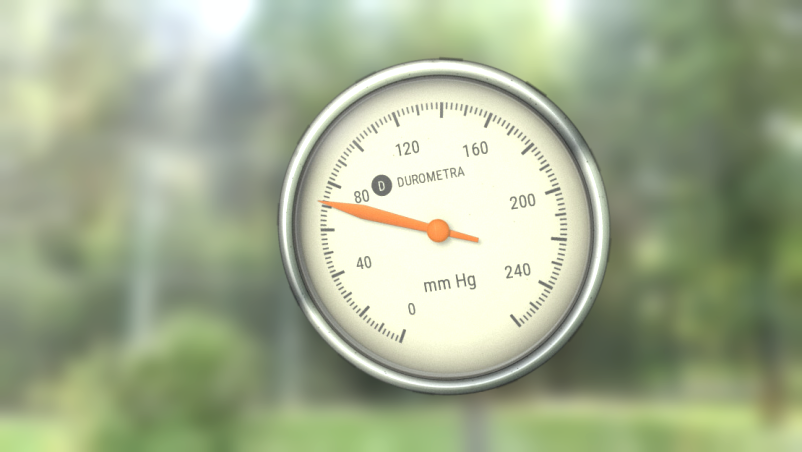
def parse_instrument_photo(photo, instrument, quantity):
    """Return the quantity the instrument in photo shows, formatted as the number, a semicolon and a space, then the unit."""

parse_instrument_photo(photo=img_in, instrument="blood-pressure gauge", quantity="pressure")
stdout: 72; mmHg
